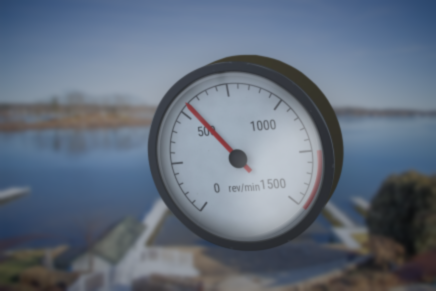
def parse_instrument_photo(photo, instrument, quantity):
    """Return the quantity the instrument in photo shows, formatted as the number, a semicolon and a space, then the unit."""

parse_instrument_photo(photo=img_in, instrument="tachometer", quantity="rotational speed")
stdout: 550; rpm
